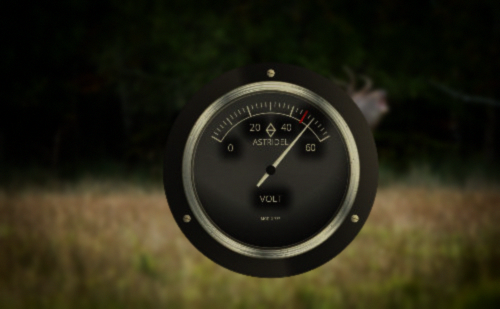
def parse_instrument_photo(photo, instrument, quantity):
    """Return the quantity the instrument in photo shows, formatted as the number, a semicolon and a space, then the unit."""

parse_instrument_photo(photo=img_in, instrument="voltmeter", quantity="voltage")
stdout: 50; V
